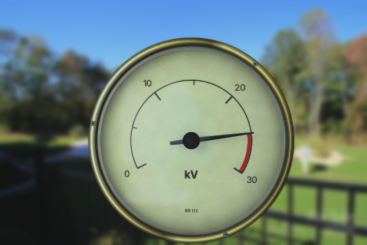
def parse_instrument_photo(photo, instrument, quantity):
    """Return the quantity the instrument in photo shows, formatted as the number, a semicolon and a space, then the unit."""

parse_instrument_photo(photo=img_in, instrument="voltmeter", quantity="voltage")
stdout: 25; kV
